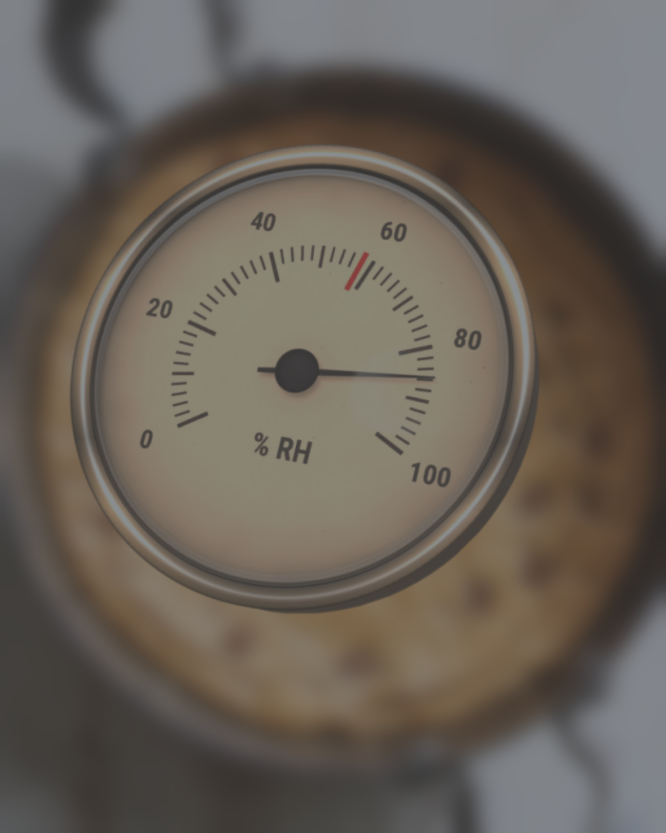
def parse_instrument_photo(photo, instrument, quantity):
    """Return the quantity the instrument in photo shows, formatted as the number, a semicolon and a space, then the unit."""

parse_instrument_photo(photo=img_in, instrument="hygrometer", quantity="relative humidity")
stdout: 86; %
